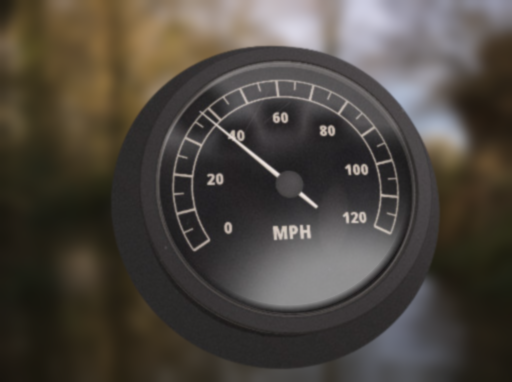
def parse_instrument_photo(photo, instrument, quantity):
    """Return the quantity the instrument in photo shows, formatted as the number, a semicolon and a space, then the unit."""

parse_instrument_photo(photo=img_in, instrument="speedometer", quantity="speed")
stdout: 37.5; mph
